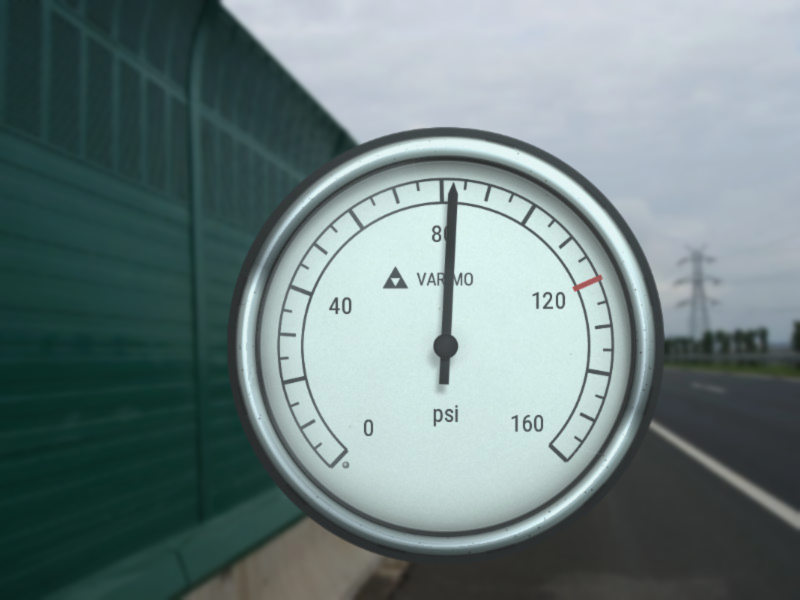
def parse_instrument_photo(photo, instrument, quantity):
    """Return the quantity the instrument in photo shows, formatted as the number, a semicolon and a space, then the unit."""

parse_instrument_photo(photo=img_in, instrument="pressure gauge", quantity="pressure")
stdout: 82.5; psi
